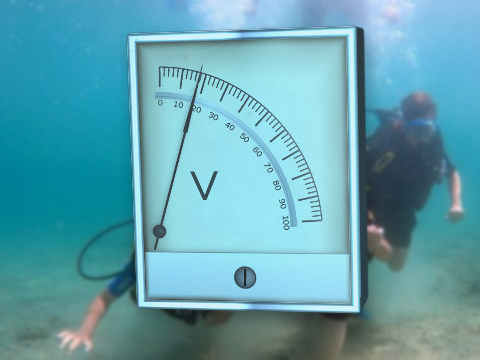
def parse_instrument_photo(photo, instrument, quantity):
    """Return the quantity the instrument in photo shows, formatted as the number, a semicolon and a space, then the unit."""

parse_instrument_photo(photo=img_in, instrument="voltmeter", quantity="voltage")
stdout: 18; V
